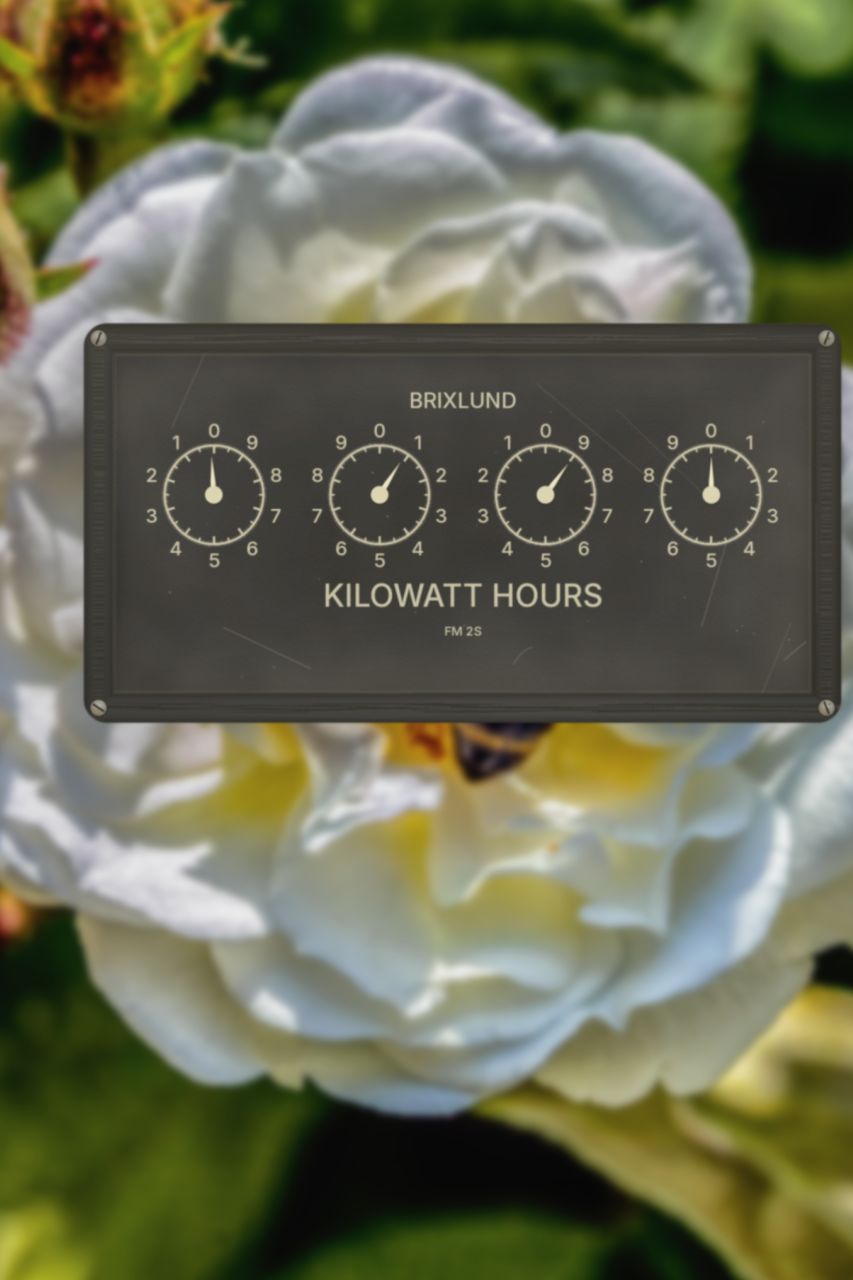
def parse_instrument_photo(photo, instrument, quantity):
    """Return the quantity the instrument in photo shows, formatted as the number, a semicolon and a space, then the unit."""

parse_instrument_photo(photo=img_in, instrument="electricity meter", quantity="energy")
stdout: 90; kWh
